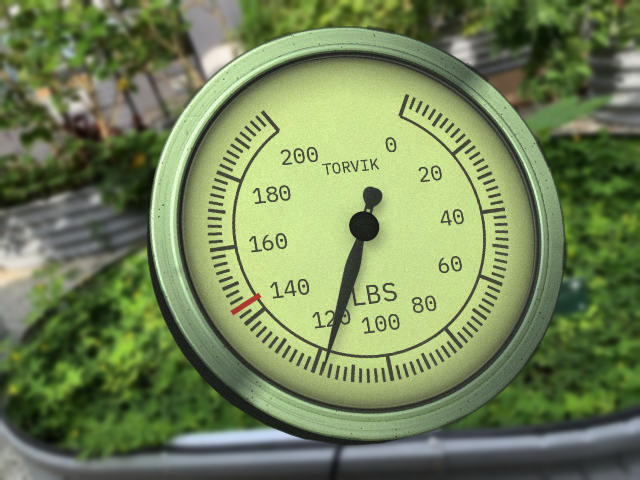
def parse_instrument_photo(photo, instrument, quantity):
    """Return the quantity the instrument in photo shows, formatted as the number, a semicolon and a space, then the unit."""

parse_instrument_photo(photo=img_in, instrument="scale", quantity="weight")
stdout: 118; lb
